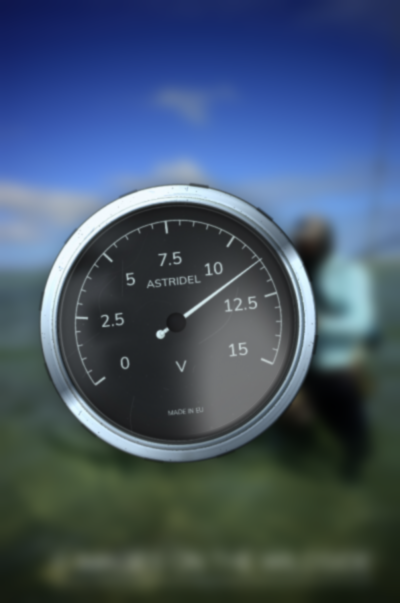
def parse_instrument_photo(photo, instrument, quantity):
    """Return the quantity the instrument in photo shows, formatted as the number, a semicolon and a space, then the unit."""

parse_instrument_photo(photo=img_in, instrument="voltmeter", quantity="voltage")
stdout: 11.25; V
